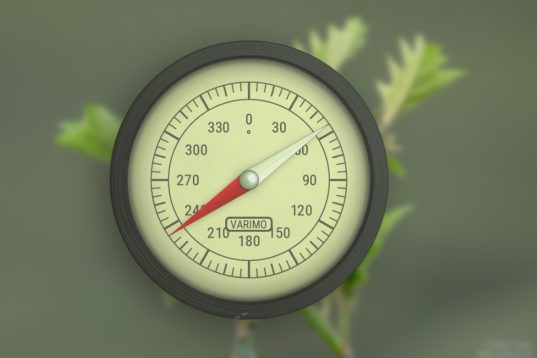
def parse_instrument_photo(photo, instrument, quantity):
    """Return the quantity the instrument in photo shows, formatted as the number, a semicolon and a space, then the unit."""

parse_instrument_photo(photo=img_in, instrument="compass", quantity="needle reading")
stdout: 235; °
